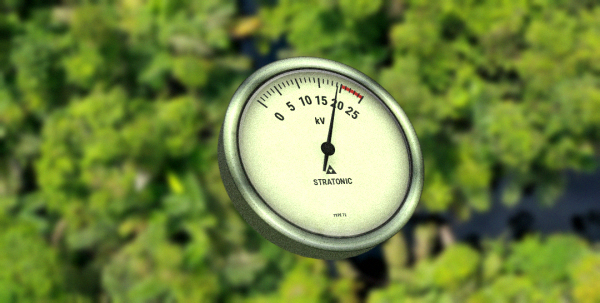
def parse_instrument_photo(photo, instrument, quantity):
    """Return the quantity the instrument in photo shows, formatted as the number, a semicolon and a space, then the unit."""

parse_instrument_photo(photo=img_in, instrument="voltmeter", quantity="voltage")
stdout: 19; kV
